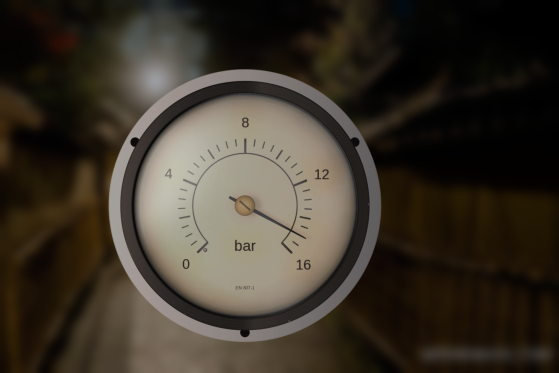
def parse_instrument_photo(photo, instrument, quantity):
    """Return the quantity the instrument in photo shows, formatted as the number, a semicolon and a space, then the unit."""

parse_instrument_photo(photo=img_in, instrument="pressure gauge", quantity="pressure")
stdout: 15; bar
